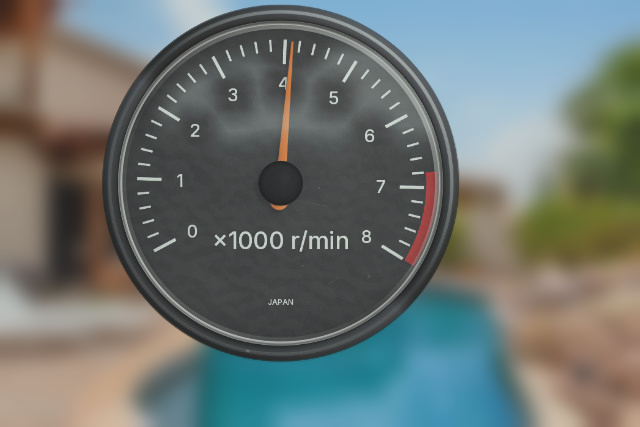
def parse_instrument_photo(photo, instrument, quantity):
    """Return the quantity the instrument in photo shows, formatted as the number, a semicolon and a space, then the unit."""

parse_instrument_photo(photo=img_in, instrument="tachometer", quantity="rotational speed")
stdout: 4100; rpm
